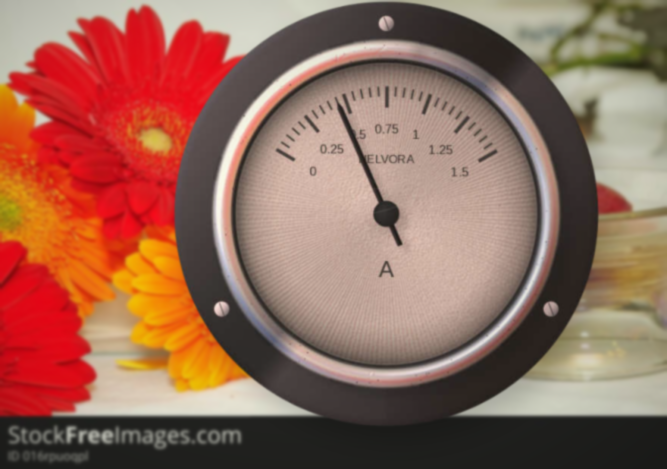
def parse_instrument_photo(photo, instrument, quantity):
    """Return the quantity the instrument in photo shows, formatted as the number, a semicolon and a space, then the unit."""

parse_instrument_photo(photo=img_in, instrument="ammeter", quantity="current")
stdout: 0.45; A
